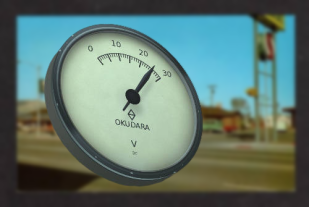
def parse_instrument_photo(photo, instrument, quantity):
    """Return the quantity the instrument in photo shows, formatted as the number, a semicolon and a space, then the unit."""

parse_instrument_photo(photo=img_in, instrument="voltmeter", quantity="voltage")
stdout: 25; V
